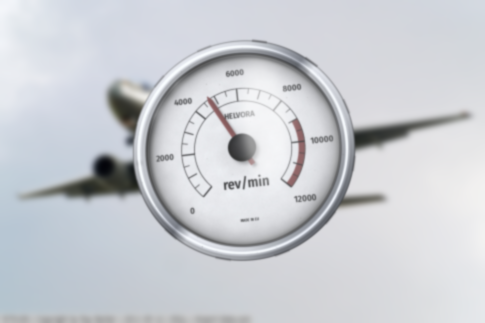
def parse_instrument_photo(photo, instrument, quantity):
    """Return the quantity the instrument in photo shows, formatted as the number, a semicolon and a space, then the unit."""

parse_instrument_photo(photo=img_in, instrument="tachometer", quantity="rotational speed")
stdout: 4750; rpm
